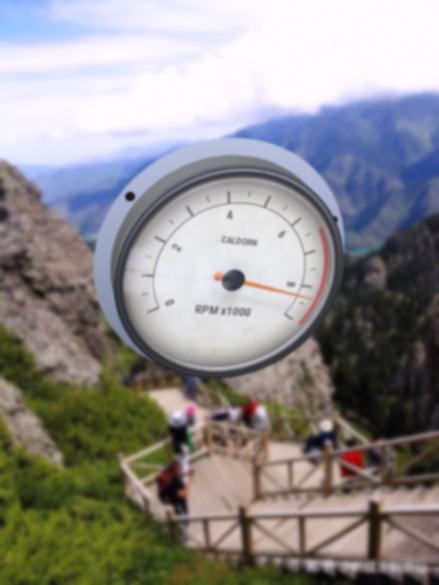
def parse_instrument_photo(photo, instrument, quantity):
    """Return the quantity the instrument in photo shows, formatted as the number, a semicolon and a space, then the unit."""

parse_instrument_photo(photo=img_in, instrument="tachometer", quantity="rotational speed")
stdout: 8250; rpm
